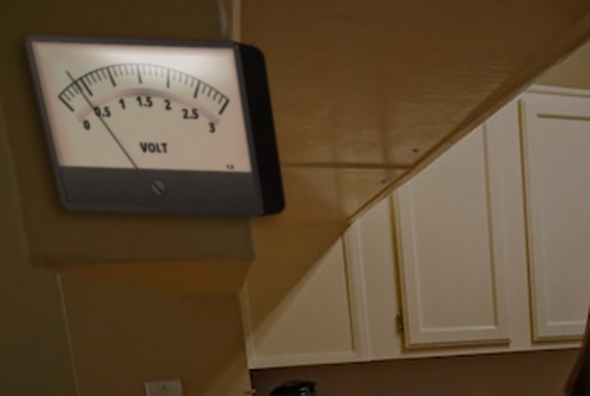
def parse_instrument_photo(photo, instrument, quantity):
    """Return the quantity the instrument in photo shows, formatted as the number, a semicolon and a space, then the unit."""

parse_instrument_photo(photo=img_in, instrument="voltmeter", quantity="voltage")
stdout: 0.4; V
